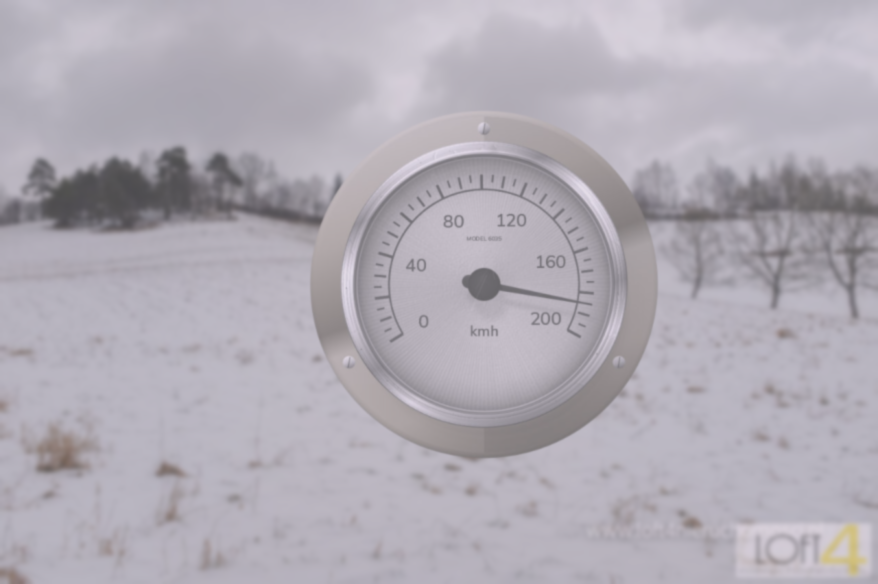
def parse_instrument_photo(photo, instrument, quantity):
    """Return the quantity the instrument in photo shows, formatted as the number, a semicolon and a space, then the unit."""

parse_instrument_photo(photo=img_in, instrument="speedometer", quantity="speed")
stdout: 185; km/h
